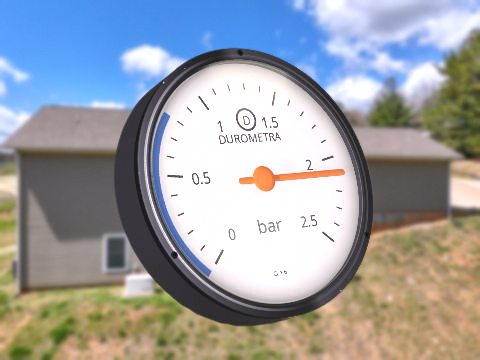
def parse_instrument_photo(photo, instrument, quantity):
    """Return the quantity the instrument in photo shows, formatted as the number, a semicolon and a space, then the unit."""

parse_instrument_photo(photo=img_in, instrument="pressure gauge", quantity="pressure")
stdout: 2.1; bar
